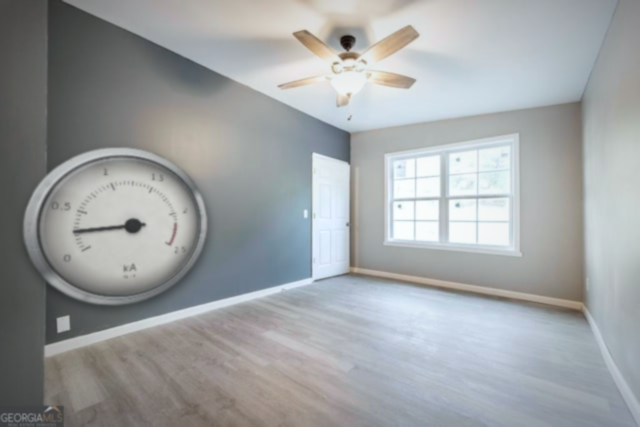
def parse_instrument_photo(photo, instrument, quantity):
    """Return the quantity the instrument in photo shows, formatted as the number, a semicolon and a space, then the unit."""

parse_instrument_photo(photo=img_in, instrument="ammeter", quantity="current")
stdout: 0.25; kA
